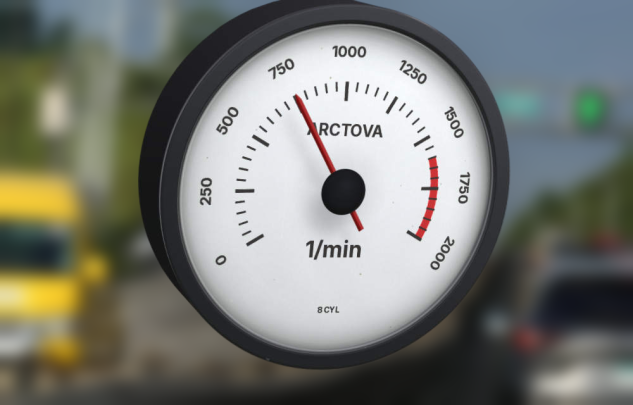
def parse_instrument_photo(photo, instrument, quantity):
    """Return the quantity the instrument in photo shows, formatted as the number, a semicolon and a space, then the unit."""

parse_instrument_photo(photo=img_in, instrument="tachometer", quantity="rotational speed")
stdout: 750; rpm
